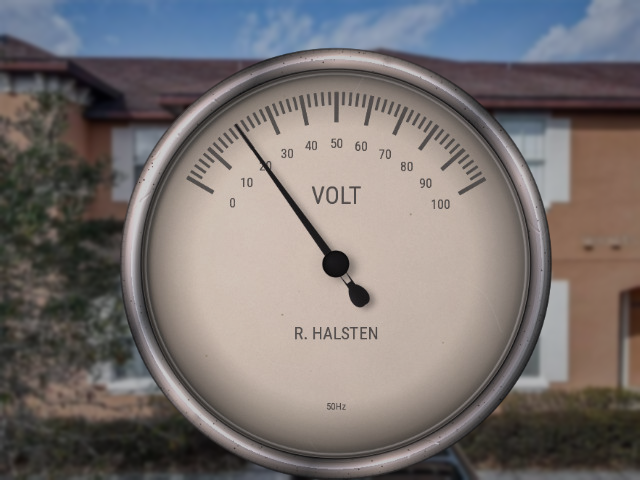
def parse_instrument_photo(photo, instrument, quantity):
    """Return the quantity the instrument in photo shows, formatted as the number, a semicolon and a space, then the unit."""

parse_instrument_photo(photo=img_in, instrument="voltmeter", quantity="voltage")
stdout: 20; V
